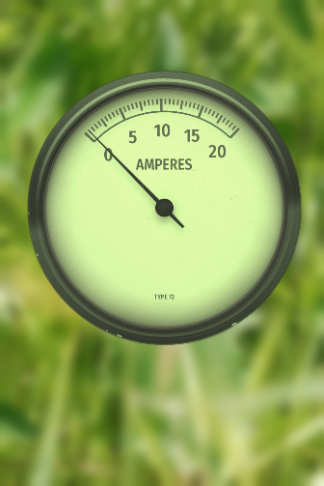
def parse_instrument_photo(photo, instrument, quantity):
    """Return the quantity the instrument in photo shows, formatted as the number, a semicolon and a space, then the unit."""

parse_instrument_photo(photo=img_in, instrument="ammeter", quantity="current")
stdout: 0.5; A
